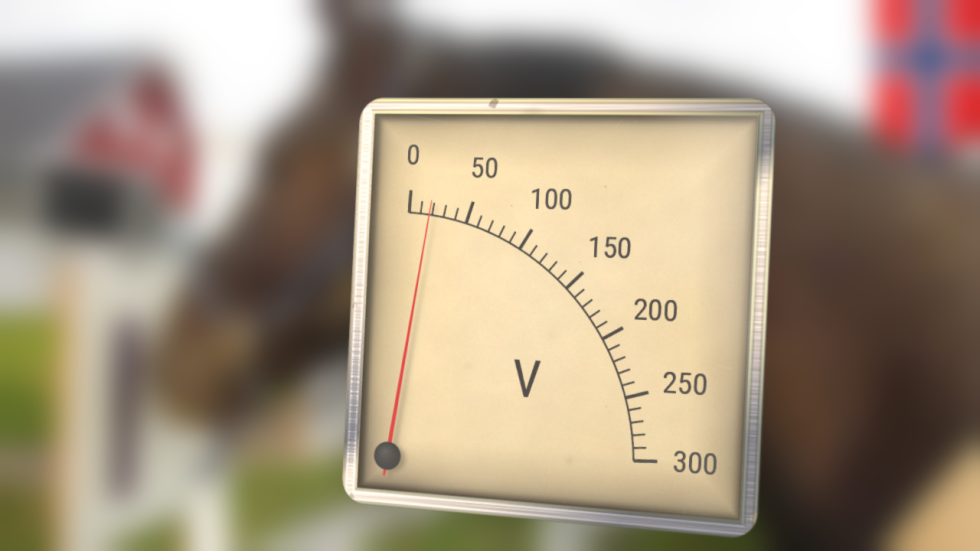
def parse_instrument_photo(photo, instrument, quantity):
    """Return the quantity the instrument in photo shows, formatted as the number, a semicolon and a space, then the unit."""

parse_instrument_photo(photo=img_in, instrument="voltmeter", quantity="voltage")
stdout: 20; V
